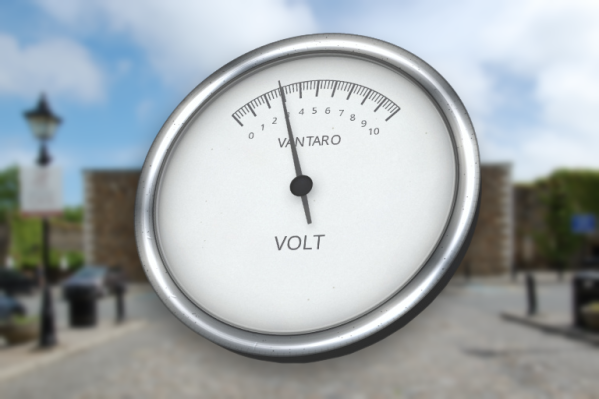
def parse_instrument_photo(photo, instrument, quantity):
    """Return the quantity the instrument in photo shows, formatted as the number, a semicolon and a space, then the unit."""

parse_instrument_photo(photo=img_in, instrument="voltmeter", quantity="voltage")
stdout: 3; V
